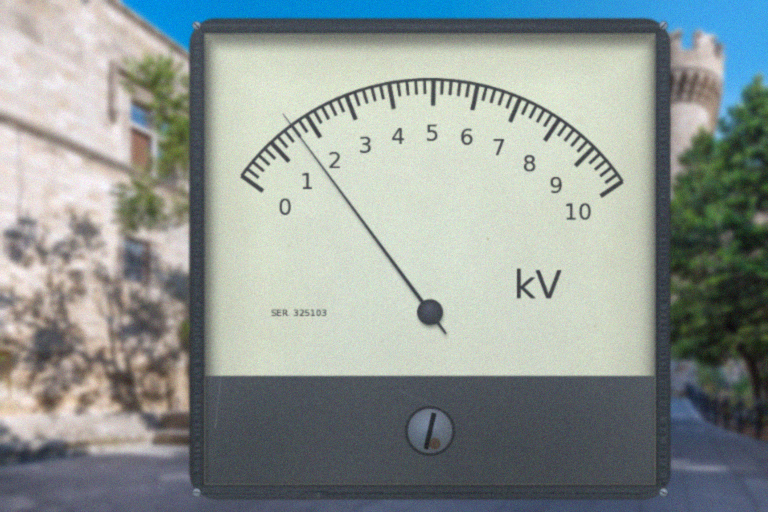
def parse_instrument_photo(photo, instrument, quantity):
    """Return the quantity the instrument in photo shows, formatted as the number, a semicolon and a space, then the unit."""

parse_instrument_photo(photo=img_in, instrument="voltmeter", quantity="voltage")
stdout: 1.6; kV
